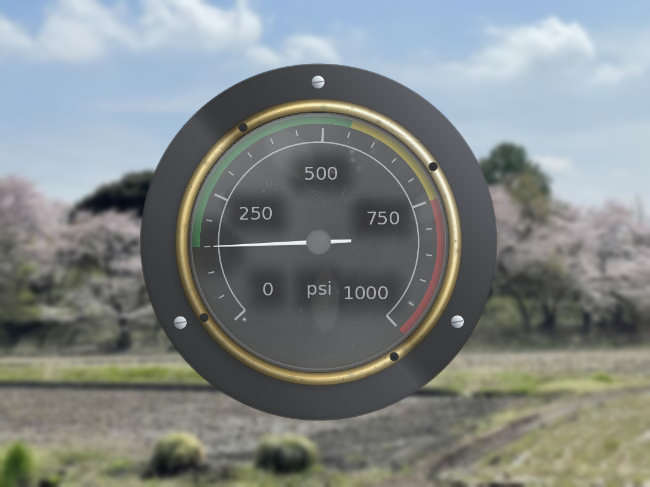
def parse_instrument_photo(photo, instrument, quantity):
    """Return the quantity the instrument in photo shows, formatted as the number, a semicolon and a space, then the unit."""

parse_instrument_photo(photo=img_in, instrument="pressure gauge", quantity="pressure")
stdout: 150; psi
